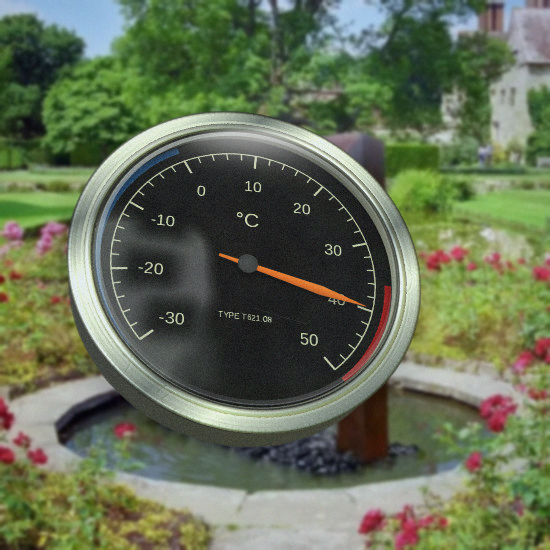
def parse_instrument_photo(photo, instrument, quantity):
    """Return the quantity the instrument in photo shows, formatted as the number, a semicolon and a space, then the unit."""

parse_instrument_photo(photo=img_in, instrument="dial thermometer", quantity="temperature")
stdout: 40; °C
